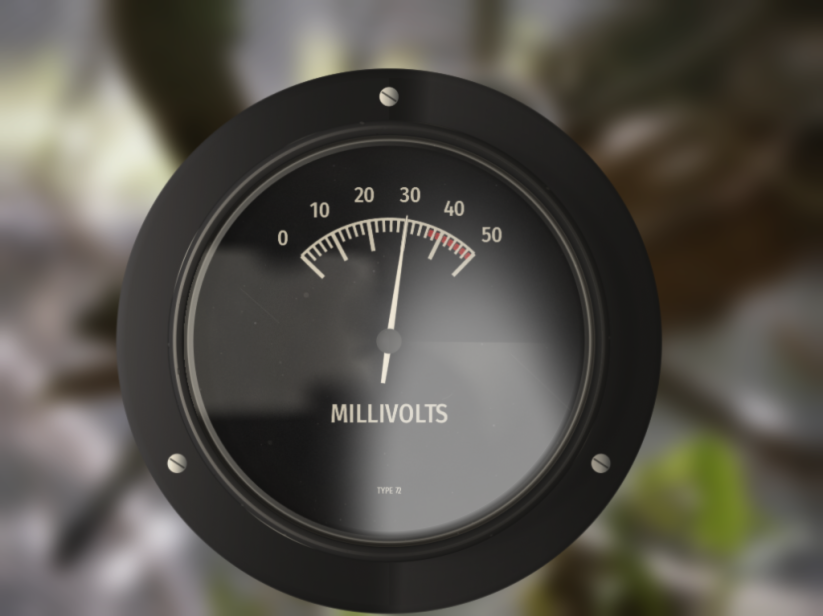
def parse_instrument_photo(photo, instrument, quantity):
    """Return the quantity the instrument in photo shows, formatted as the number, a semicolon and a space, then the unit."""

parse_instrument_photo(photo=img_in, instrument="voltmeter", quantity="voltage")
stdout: 30; mV
